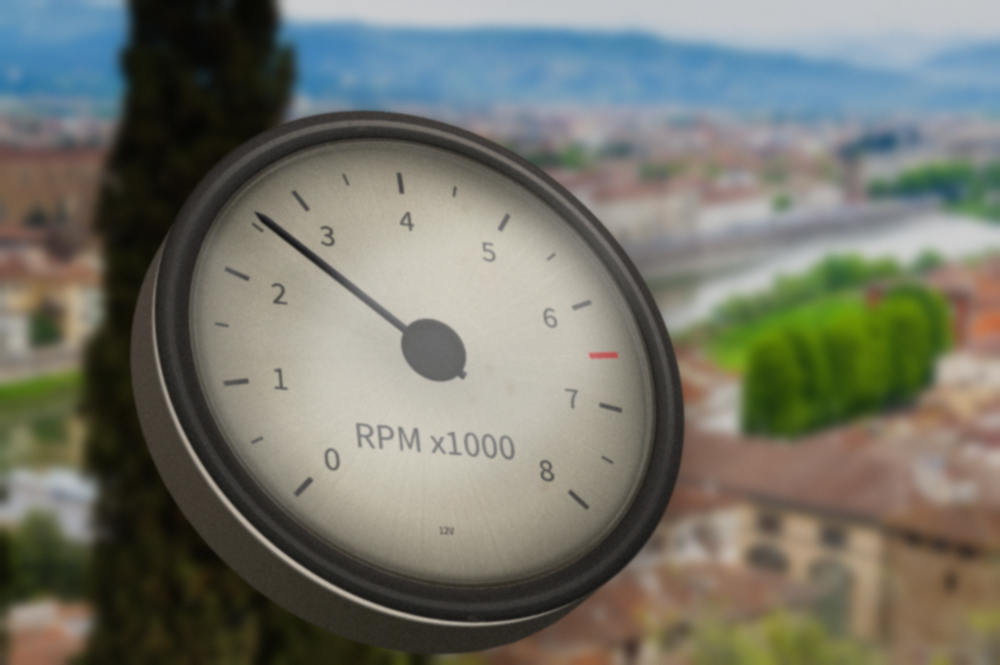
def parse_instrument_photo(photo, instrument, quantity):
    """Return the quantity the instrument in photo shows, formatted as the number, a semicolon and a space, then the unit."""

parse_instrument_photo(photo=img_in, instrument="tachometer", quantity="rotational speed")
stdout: 2500; rpm
